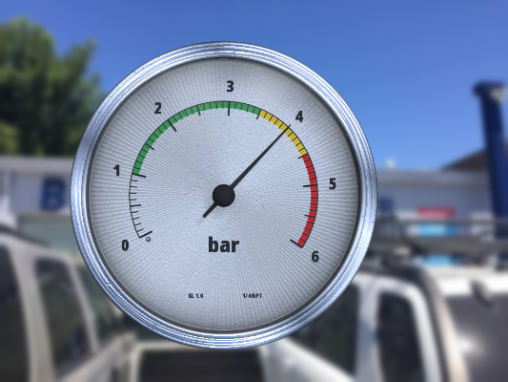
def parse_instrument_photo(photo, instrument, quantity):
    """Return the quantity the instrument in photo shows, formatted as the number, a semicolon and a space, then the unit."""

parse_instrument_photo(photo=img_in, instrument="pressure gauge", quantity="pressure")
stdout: 4; bar
